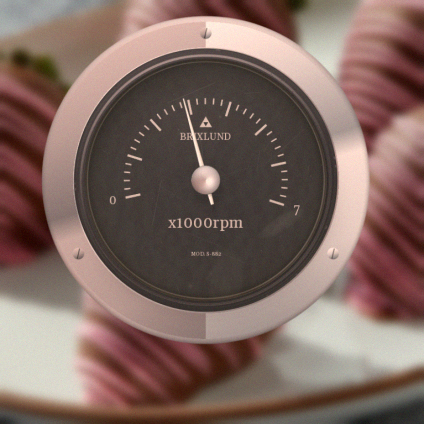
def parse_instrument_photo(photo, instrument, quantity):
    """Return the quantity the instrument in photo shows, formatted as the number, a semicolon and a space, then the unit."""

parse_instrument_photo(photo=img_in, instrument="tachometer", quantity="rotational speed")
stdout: 2900; rpm
